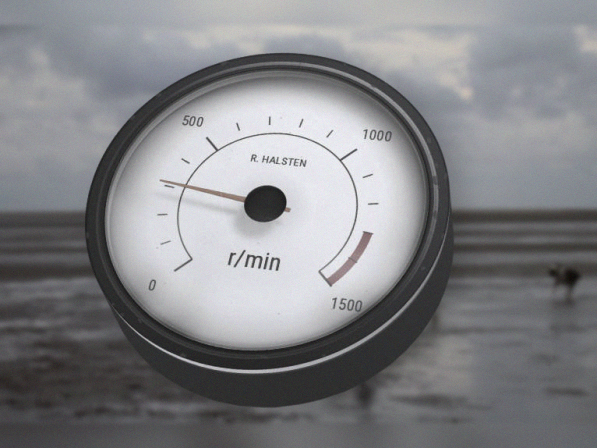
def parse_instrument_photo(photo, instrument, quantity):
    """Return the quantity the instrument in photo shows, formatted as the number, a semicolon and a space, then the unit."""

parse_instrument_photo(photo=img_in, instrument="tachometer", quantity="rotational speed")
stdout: 300; rpm
